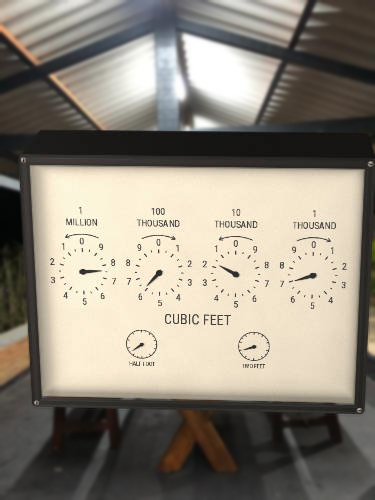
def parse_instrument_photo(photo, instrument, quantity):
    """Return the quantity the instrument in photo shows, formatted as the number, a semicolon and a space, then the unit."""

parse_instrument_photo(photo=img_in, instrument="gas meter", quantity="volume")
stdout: 761700; ft³
